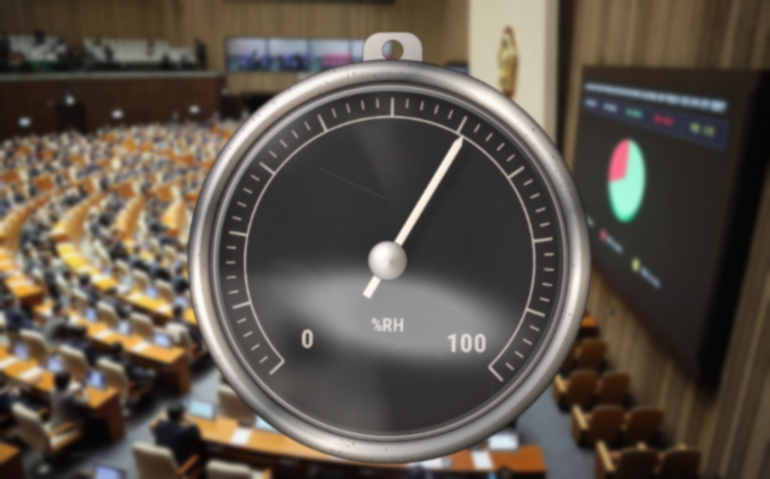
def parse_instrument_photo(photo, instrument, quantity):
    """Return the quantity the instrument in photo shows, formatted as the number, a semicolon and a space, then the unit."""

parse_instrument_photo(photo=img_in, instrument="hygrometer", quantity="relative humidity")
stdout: 61; %
